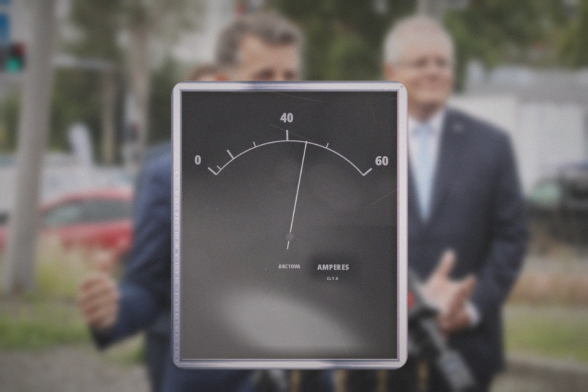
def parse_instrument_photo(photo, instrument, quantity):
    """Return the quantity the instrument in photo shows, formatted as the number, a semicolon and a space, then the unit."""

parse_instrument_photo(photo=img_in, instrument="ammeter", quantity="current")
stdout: 45; A
